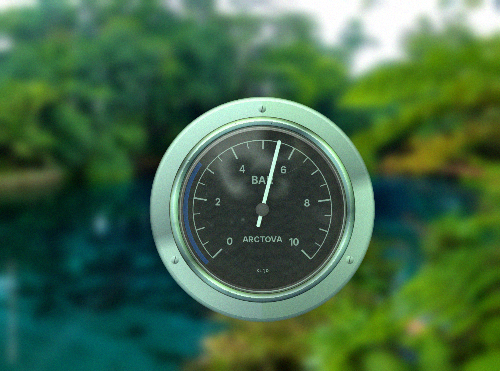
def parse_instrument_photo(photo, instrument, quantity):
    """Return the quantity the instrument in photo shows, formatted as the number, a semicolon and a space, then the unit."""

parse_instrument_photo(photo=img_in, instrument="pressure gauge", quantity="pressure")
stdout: 5.5; bar
